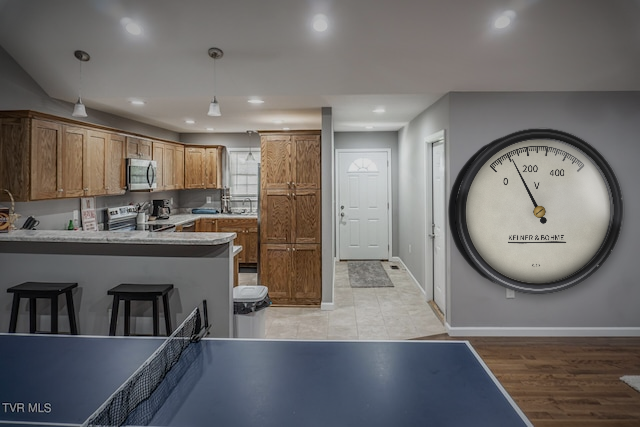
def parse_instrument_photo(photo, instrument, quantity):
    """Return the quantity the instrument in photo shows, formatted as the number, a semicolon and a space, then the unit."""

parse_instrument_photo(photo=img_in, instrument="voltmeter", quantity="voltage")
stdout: 100; V
